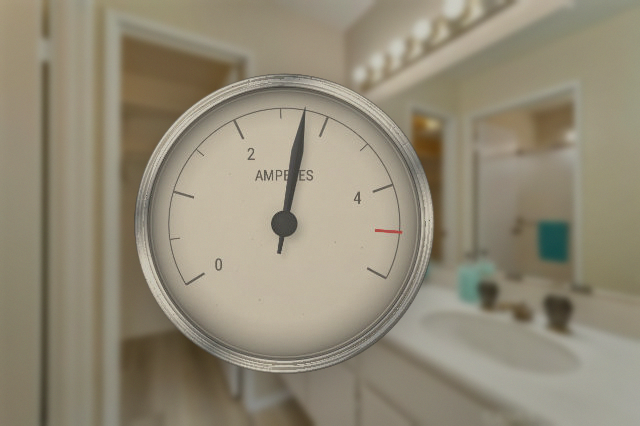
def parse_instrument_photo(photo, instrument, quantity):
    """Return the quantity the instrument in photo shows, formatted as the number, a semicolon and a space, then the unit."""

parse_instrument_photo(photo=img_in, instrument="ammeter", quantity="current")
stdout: 2.75; A
